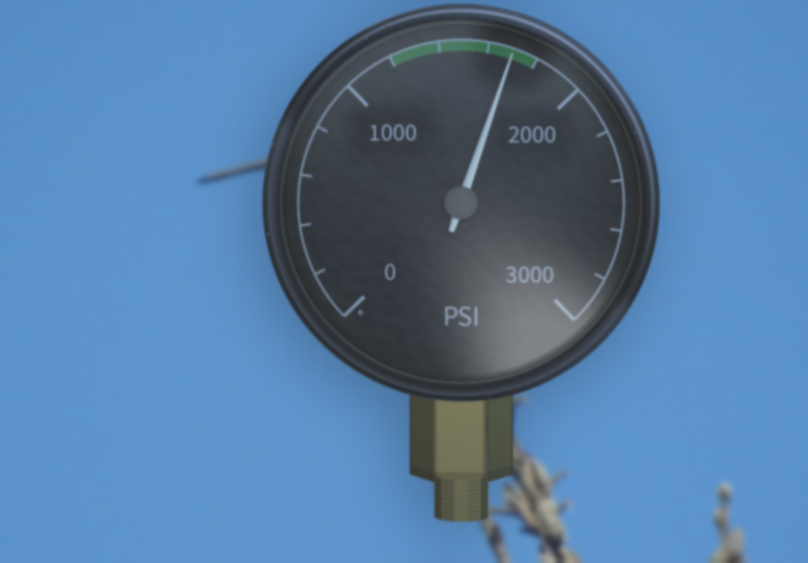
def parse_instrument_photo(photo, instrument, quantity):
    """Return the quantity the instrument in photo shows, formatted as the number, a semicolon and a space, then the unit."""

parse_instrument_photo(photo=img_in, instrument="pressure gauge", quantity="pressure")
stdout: 1700; psi
